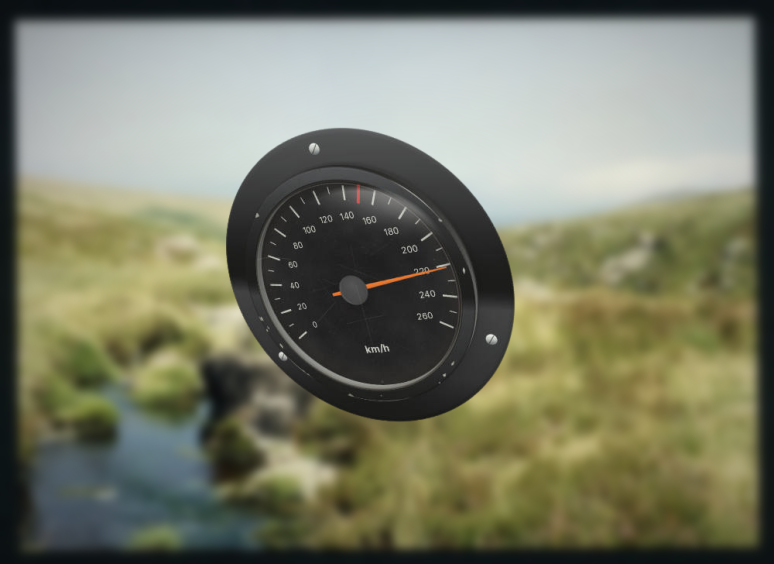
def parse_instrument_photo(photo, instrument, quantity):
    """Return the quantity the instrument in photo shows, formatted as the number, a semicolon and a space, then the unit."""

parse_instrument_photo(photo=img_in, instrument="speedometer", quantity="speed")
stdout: 220; km/h
